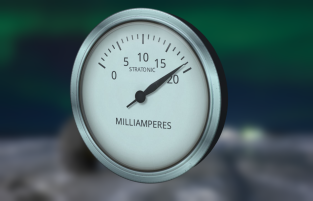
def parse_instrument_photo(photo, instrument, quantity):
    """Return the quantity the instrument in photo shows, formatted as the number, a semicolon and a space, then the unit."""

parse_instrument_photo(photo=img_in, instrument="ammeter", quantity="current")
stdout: 19; mA
